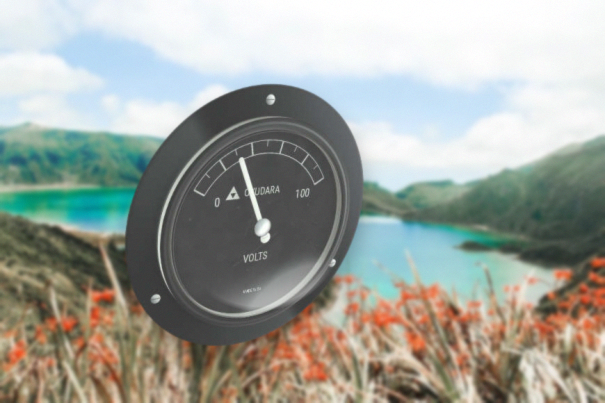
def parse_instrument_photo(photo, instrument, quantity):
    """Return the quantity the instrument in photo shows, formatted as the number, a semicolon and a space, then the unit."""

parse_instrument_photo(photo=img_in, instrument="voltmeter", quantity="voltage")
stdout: 30; V
